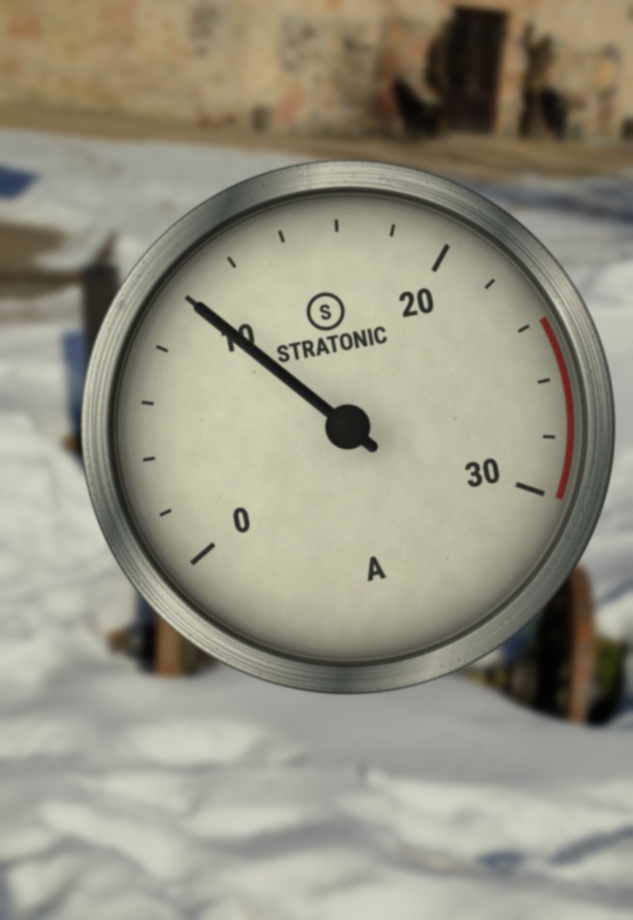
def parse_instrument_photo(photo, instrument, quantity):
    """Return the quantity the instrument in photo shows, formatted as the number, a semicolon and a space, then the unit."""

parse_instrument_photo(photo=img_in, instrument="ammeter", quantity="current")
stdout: 10; A
